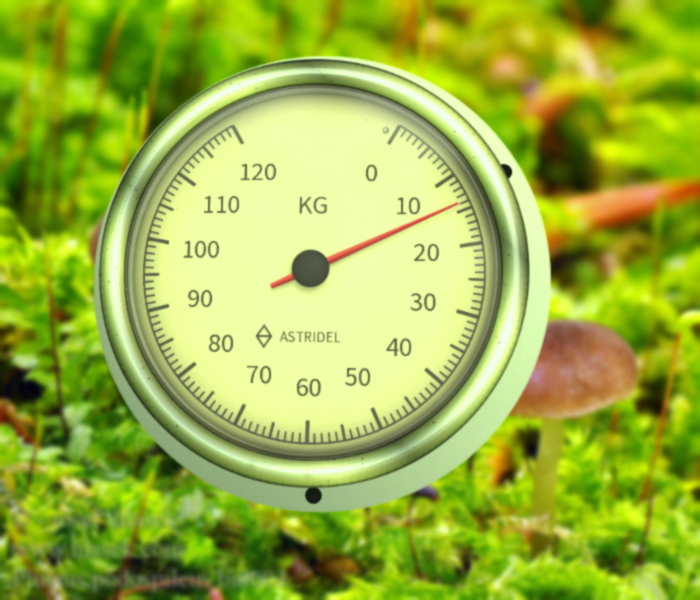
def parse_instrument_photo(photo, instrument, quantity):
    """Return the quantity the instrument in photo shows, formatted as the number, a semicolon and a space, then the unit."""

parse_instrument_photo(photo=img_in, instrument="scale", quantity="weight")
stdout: 14; kg
